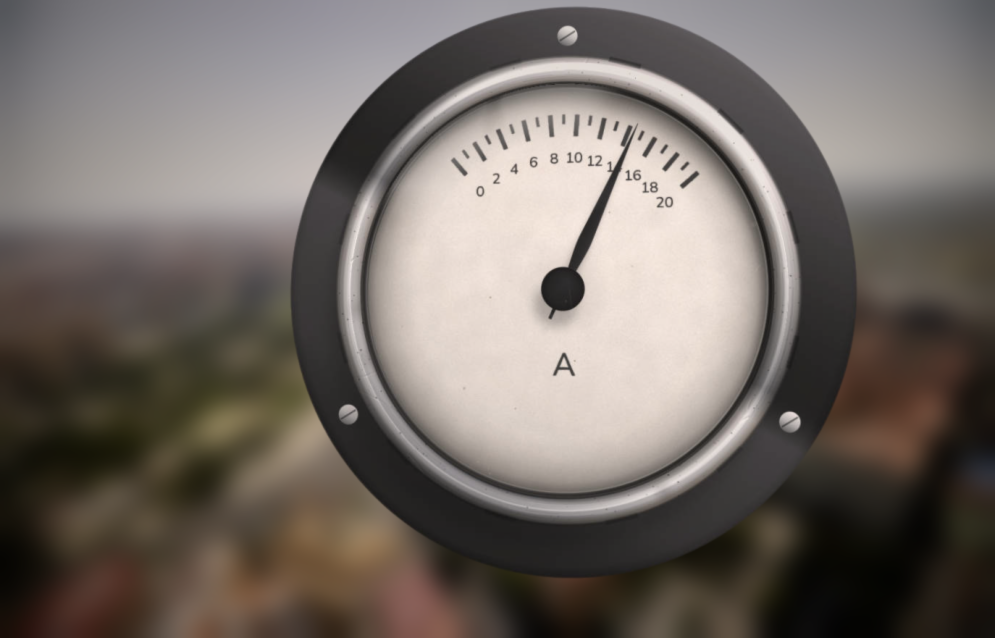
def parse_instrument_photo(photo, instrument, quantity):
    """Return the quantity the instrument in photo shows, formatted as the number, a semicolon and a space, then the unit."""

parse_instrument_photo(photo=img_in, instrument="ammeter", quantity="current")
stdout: 14.5; A
